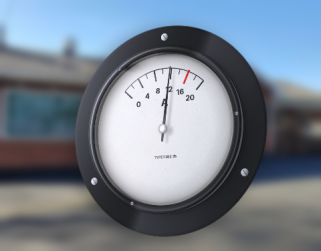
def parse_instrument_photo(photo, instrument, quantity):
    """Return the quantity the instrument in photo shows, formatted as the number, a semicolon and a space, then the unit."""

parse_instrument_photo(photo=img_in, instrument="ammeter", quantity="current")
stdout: 12; A
